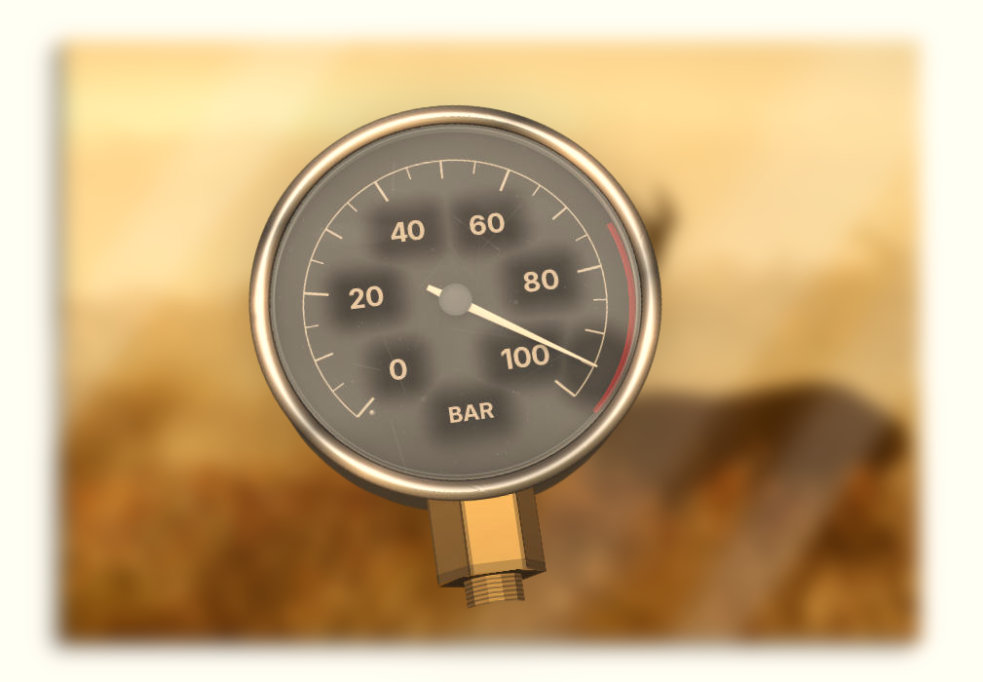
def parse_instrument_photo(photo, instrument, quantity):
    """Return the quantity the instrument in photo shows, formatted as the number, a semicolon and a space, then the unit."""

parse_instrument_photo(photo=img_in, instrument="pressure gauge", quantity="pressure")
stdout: 95; bar
